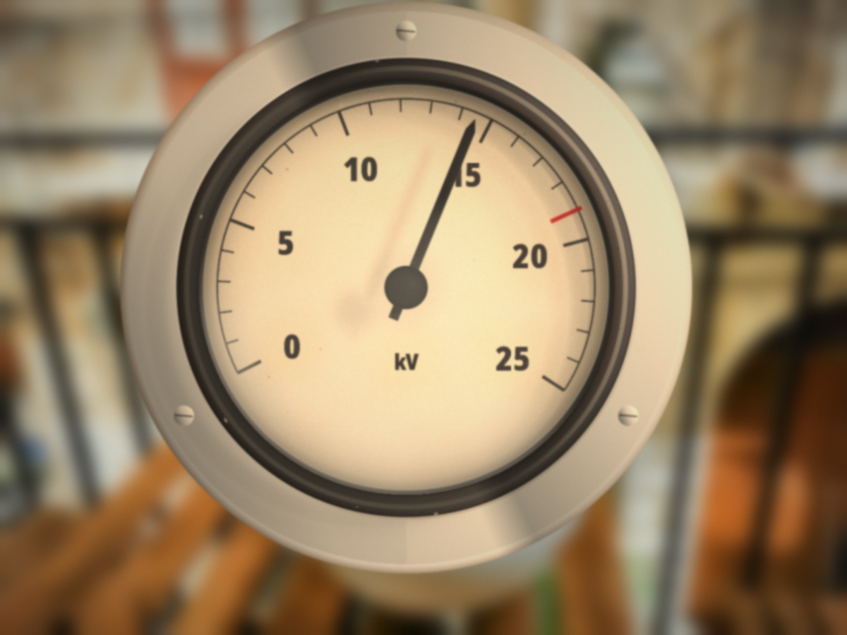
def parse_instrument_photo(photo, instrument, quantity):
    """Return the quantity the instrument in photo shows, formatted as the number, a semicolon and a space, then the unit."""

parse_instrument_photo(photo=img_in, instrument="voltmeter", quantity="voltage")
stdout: 14.5; kV
